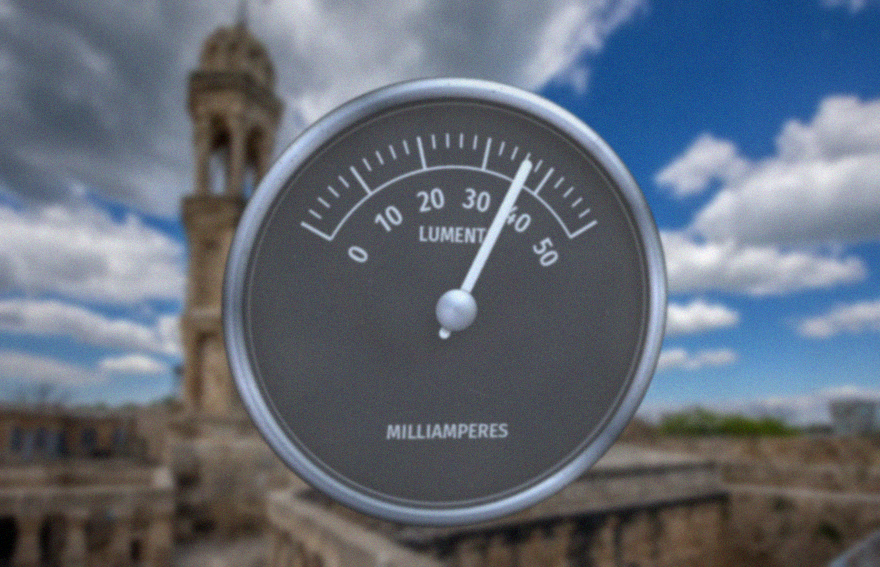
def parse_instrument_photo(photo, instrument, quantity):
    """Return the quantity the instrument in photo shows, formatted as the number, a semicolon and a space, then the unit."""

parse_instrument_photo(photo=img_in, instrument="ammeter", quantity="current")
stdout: 36; mA
